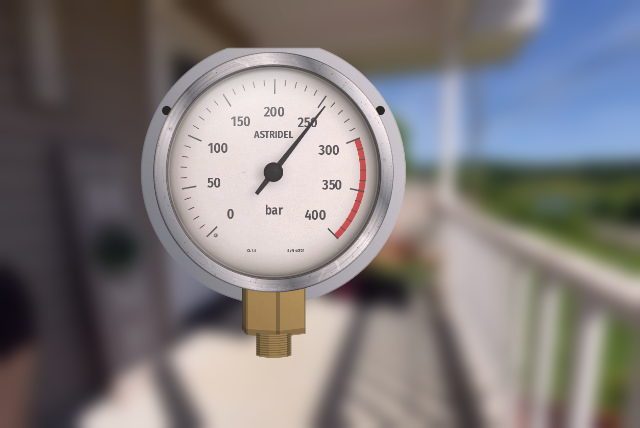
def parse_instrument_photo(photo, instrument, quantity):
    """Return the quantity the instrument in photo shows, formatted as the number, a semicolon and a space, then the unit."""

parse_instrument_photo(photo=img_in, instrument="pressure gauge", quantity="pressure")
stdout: 255; bar
